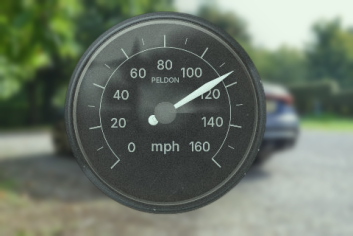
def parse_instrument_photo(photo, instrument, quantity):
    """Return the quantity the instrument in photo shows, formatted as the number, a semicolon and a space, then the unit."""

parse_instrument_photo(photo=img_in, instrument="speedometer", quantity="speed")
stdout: 115; mph
